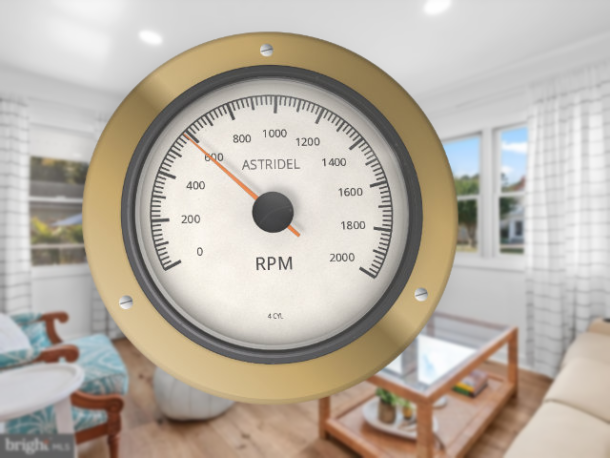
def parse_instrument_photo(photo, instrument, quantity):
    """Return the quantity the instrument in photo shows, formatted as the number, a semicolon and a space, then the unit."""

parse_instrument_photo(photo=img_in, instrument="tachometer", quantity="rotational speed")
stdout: 580; rpm
